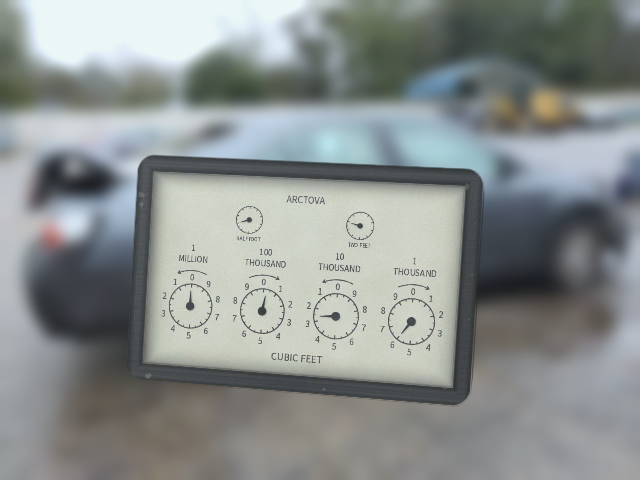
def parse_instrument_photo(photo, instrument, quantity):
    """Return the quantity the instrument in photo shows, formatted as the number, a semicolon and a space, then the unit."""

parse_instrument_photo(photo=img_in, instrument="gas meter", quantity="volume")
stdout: 2600; ft³
